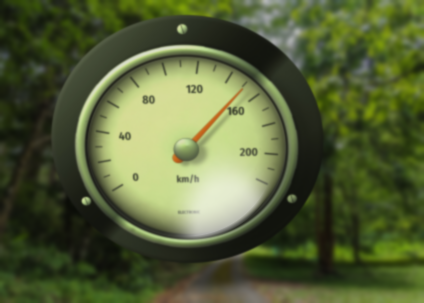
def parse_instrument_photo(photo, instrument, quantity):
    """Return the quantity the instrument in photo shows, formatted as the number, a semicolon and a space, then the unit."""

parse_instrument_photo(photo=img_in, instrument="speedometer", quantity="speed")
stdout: 150; km/h
